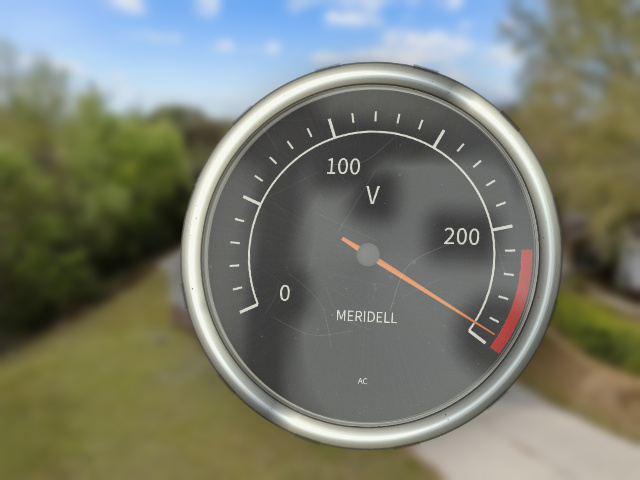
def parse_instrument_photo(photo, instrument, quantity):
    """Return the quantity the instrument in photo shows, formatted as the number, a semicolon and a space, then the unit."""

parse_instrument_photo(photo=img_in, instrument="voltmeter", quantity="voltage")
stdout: 245; V
